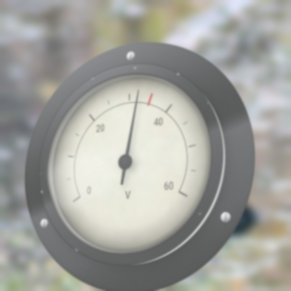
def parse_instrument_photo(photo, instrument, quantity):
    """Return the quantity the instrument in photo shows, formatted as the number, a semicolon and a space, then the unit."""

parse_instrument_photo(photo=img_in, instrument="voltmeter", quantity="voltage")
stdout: 32.5; V
